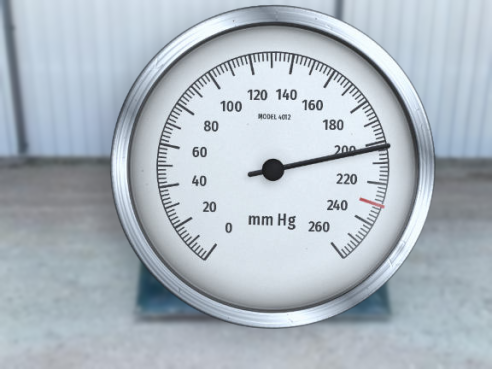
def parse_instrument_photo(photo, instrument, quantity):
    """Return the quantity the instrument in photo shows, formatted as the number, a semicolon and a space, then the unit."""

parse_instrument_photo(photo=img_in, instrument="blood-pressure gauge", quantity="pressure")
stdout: 202; mmHg
